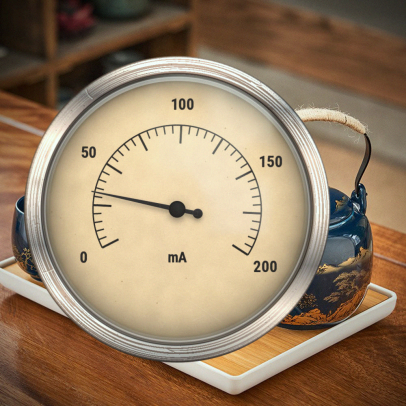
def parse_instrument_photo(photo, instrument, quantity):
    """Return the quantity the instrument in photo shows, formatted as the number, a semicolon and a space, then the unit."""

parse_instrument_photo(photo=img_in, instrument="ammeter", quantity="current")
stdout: 32.5; mA
